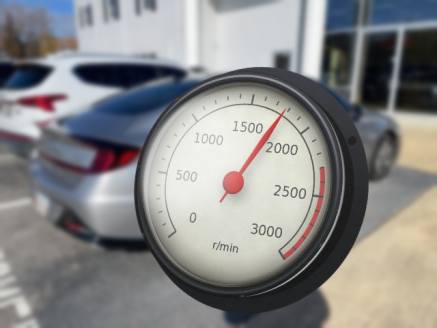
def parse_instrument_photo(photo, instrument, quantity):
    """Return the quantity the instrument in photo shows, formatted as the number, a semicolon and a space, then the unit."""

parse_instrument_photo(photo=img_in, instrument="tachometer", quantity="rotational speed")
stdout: 1800; rpm
